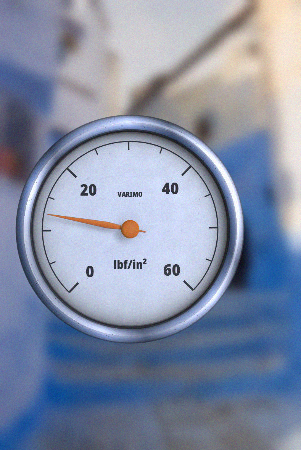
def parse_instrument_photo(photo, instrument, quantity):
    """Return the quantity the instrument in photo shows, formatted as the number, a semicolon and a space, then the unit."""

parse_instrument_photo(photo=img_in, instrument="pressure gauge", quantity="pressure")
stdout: 12.5; psi
